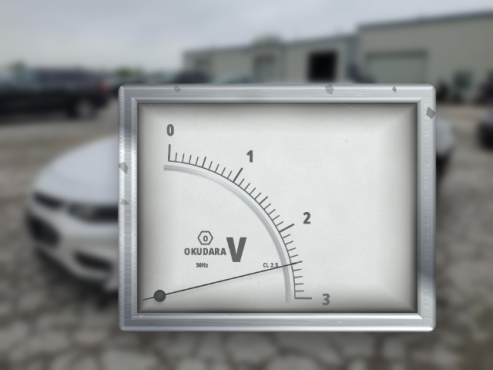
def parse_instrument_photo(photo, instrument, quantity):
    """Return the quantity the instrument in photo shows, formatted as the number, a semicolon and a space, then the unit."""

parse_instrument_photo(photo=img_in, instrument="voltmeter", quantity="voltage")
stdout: 2.5; V
